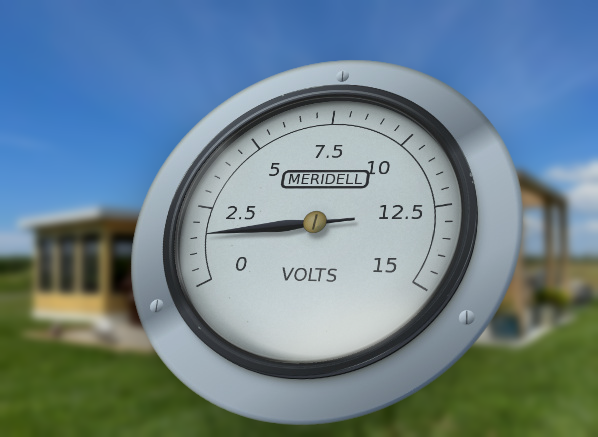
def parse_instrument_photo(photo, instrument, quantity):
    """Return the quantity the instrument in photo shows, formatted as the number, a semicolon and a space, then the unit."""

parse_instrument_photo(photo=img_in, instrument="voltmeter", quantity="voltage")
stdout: 1.5; V
